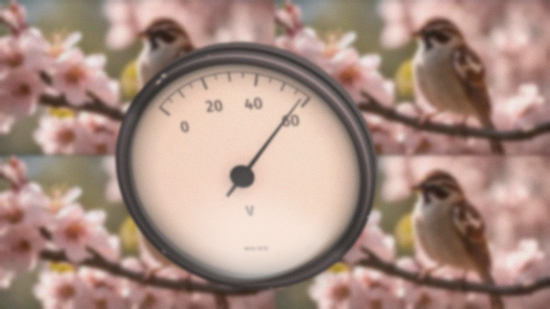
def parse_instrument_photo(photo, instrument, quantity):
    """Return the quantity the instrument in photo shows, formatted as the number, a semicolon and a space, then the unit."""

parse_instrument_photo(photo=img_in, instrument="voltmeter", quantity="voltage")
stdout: 57.5; V
